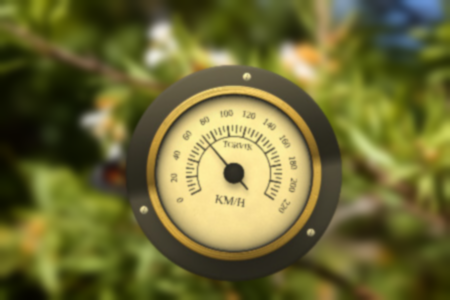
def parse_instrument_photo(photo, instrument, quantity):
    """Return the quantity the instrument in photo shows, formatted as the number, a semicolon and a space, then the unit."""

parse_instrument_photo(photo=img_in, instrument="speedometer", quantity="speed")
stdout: 70; km/h
